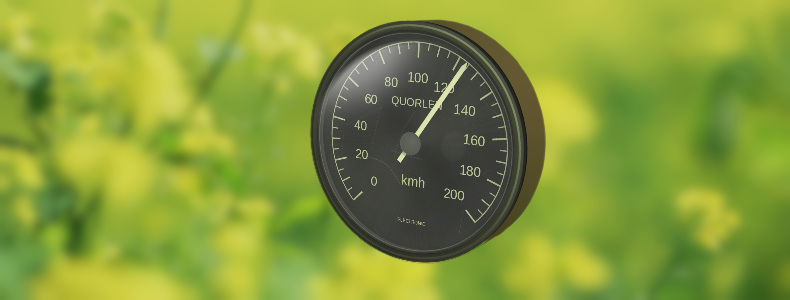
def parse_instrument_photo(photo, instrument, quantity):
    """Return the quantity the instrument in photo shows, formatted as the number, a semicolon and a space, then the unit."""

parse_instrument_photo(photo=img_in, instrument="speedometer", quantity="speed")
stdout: 125; km/h
